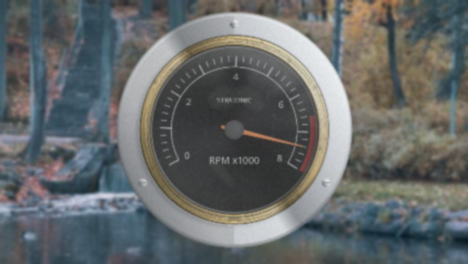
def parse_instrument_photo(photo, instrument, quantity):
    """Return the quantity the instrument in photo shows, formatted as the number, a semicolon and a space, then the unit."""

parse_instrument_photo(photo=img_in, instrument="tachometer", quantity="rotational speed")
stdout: 7400; rpm
